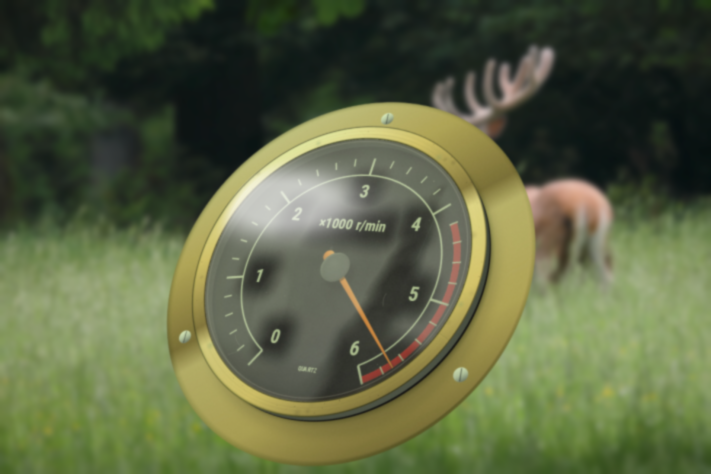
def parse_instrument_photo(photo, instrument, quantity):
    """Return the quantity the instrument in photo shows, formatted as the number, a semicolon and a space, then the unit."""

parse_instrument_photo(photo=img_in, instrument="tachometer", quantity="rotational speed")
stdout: 5700; rpm
